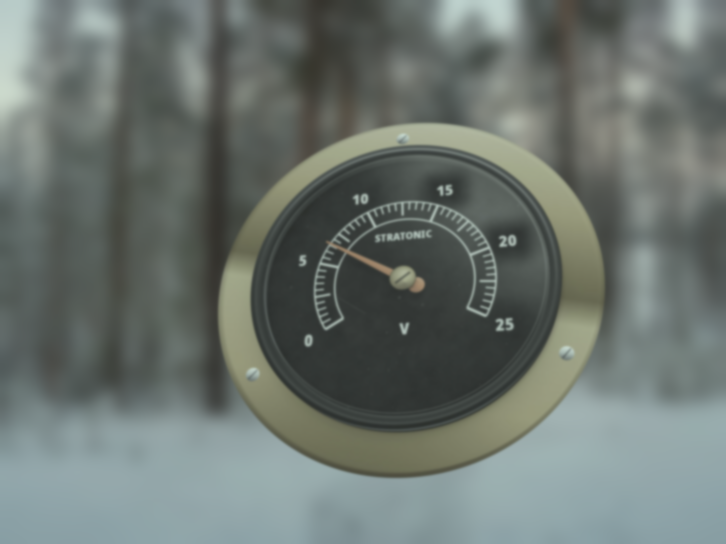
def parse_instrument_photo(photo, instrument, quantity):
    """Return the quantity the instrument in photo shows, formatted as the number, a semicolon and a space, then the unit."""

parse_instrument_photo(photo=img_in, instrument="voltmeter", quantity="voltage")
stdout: 6.5; V
